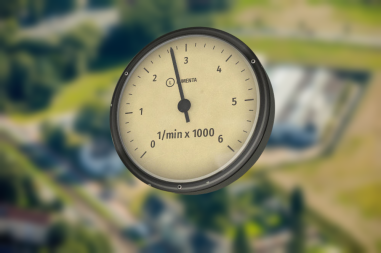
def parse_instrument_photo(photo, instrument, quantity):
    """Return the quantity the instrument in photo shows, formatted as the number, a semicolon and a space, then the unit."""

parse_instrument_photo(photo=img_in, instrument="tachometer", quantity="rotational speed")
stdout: 2700; rpm
